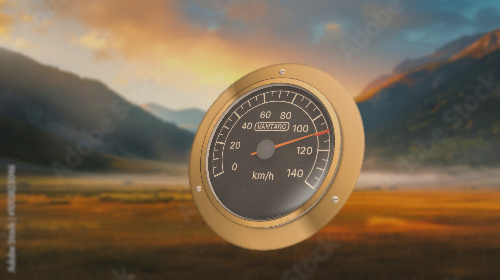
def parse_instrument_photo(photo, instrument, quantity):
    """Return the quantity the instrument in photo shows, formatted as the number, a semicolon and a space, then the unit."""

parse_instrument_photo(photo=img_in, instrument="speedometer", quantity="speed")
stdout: 110; km/h
